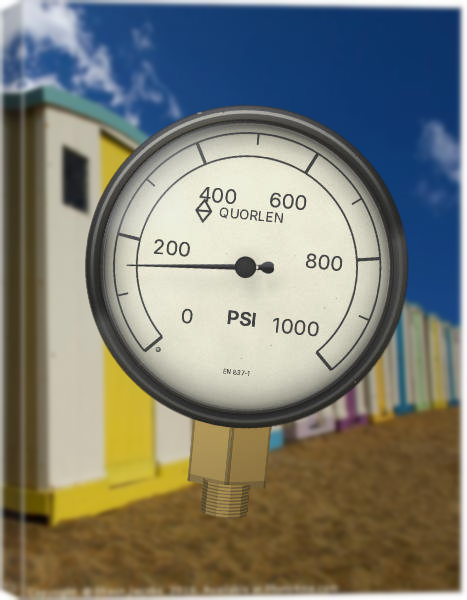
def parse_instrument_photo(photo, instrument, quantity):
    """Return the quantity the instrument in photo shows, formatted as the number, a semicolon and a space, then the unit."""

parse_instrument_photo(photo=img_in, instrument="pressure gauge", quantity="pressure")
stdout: 150; psi
